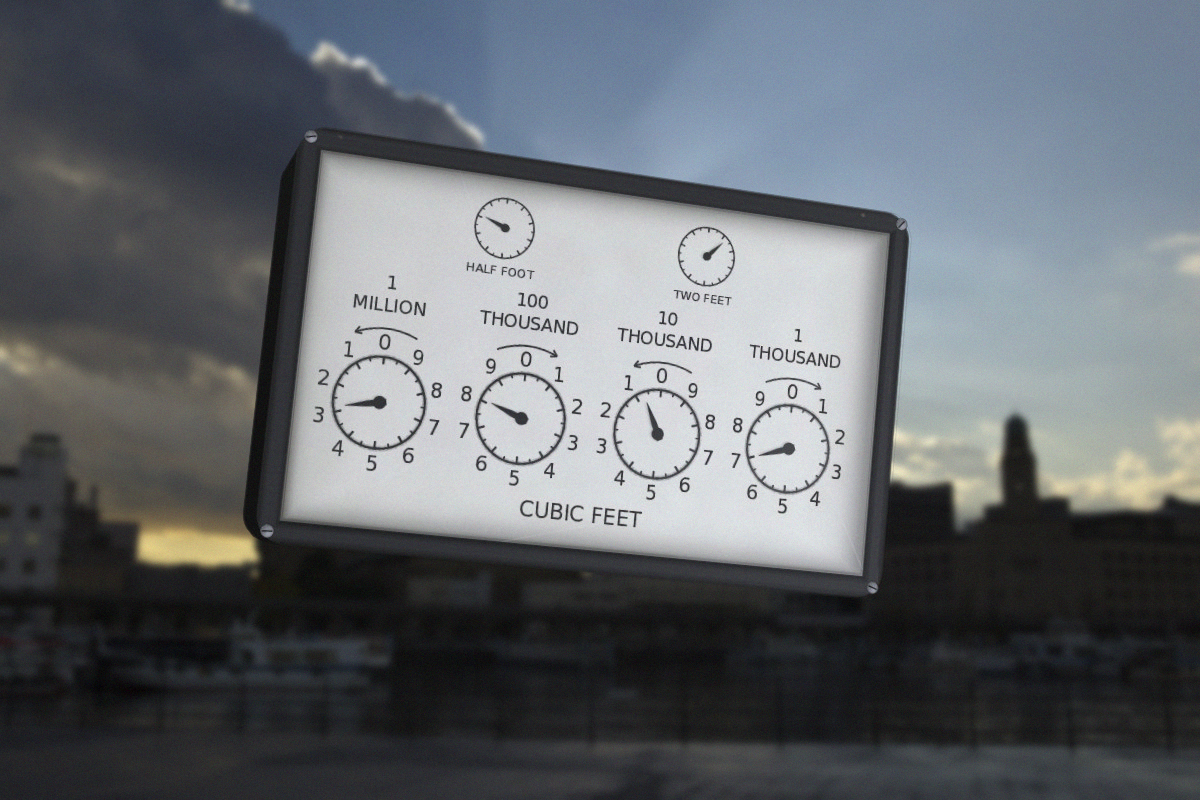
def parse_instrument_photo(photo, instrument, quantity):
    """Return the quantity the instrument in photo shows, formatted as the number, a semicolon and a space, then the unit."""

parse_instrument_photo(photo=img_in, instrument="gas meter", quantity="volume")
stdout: 280700; ft³
